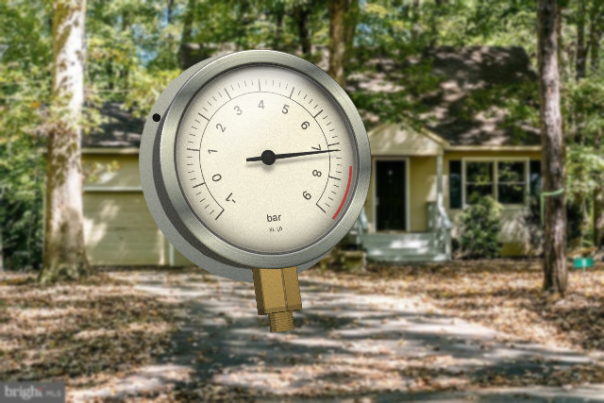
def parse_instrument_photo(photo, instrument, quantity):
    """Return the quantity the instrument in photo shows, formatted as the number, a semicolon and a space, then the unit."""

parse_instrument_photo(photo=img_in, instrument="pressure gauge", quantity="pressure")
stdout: 7.2; bar
